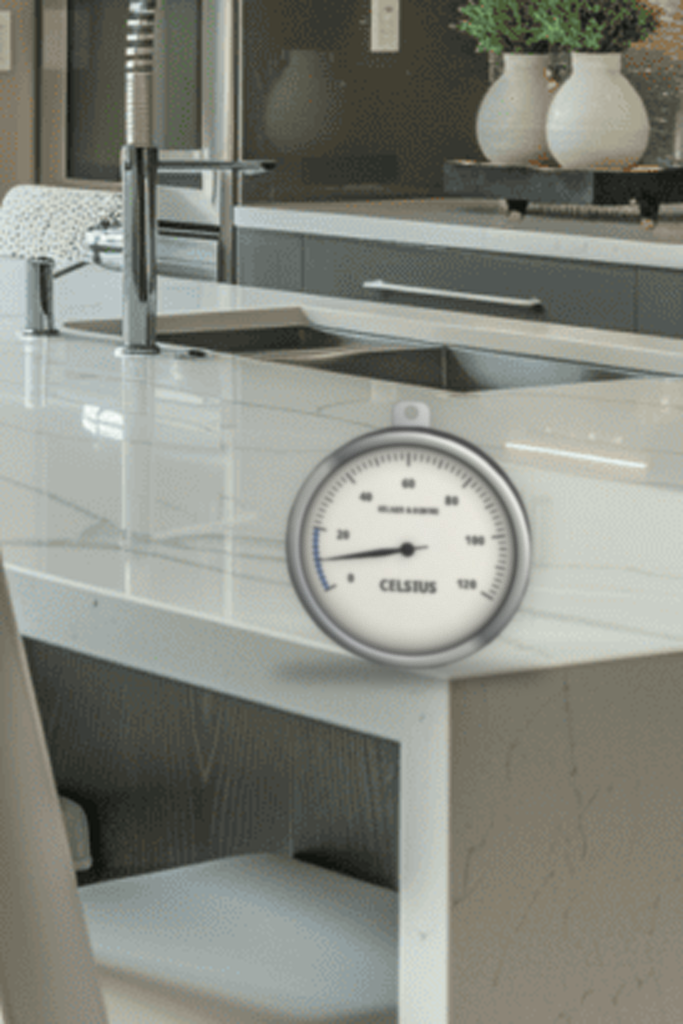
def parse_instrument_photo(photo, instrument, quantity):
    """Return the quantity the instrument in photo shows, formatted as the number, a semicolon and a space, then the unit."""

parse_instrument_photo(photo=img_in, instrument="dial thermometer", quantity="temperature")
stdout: 10; °C
